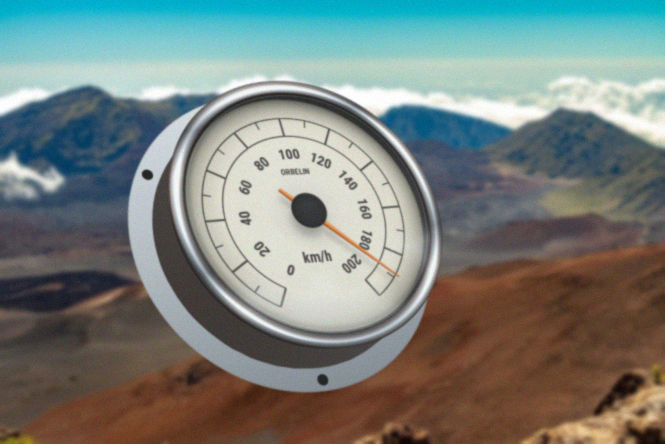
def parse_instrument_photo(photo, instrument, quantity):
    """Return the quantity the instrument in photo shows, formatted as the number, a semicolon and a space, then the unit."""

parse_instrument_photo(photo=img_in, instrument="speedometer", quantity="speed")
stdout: 190; km/h
